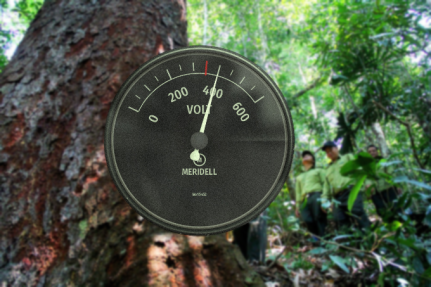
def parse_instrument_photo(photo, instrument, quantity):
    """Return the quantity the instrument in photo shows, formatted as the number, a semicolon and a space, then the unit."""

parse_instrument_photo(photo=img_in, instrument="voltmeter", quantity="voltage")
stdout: 400; V
